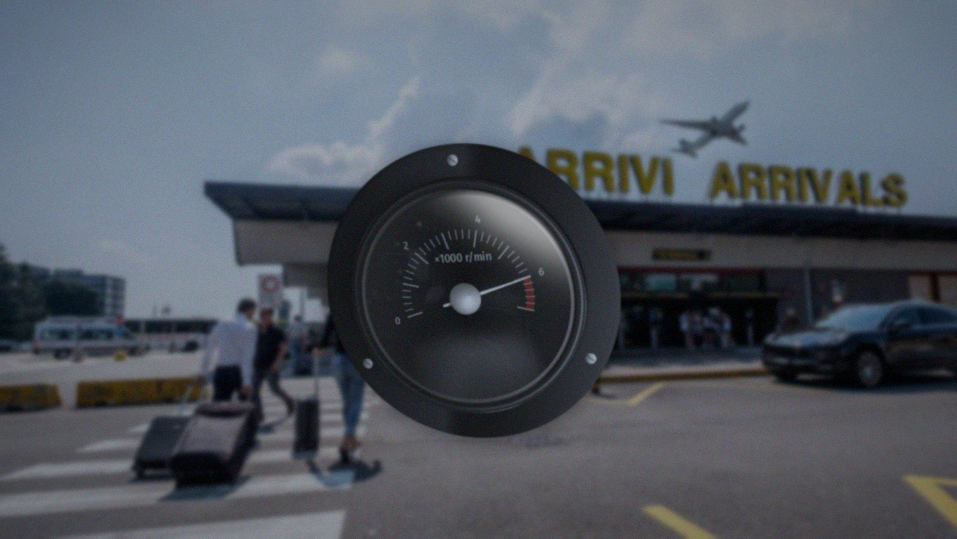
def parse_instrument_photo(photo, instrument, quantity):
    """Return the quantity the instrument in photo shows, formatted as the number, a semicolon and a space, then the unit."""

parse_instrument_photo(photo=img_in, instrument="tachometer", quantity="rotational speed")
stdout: 6000; rpm
